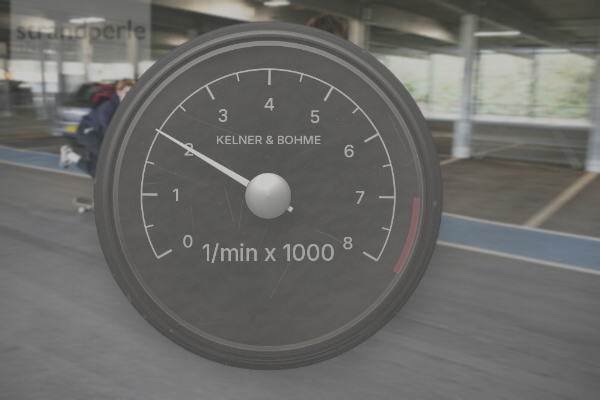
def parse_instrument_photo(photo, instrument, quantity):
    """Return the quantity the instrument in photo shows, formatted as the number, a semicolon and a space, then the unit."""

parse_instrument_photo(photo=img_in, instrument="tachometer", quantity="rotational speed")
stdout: 2000; rpm
